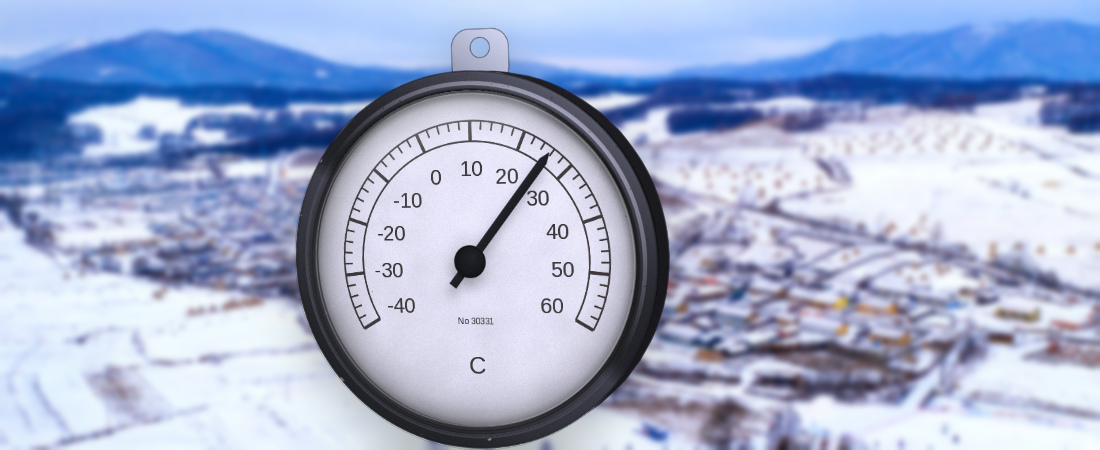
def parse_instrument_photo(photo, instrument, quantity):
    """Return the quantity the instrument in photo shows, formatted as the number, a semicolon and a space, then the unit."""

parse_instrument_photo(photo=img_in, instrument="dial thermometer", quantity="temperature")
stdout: 26; °C
